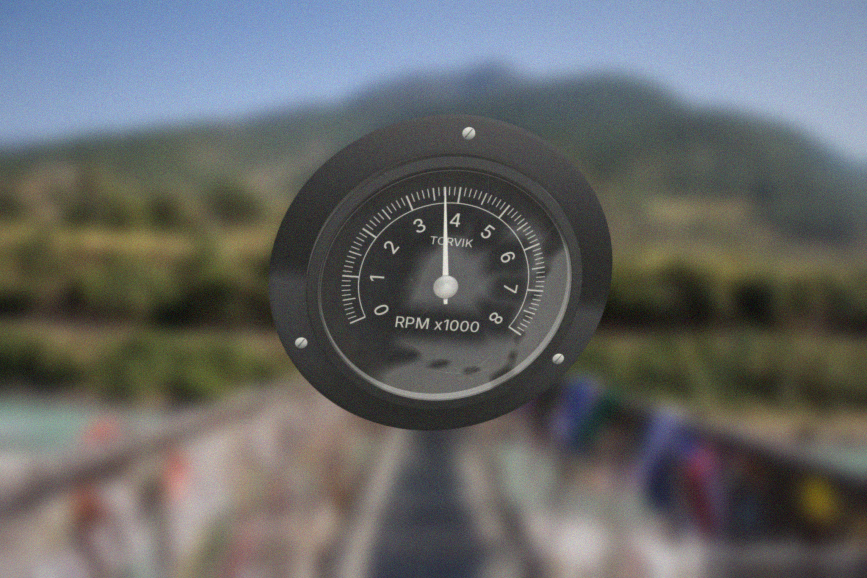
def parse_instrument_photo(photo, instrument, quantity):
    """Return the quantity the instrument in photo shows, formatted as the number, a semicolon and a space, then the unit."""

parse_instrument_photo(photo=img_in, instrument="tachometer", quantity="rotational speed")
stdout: 3700; rpm
